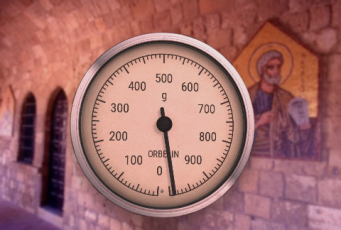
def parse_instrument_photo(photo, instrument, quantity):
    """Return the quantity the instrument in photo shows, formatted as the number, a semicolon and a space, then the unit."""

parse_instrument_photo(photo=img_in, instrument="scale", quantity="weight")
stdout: 990; g
